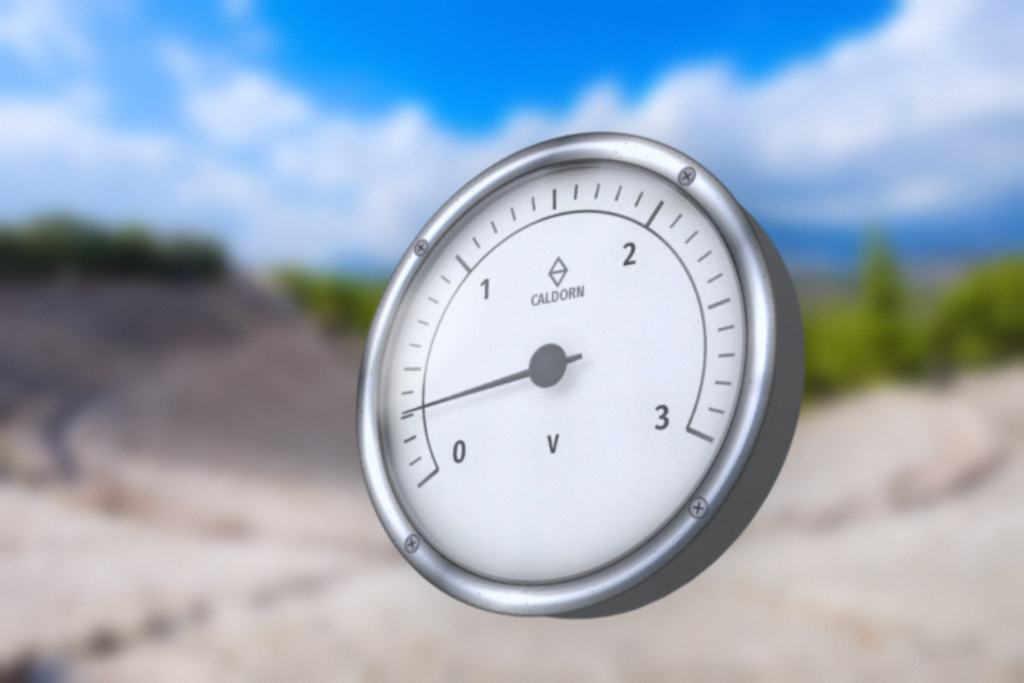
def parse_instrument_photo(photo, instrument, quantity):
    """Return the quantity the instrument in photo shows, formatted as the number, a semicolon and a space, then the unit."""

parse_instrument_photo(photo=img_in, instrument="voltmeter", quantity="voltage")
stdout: 0.3; V
